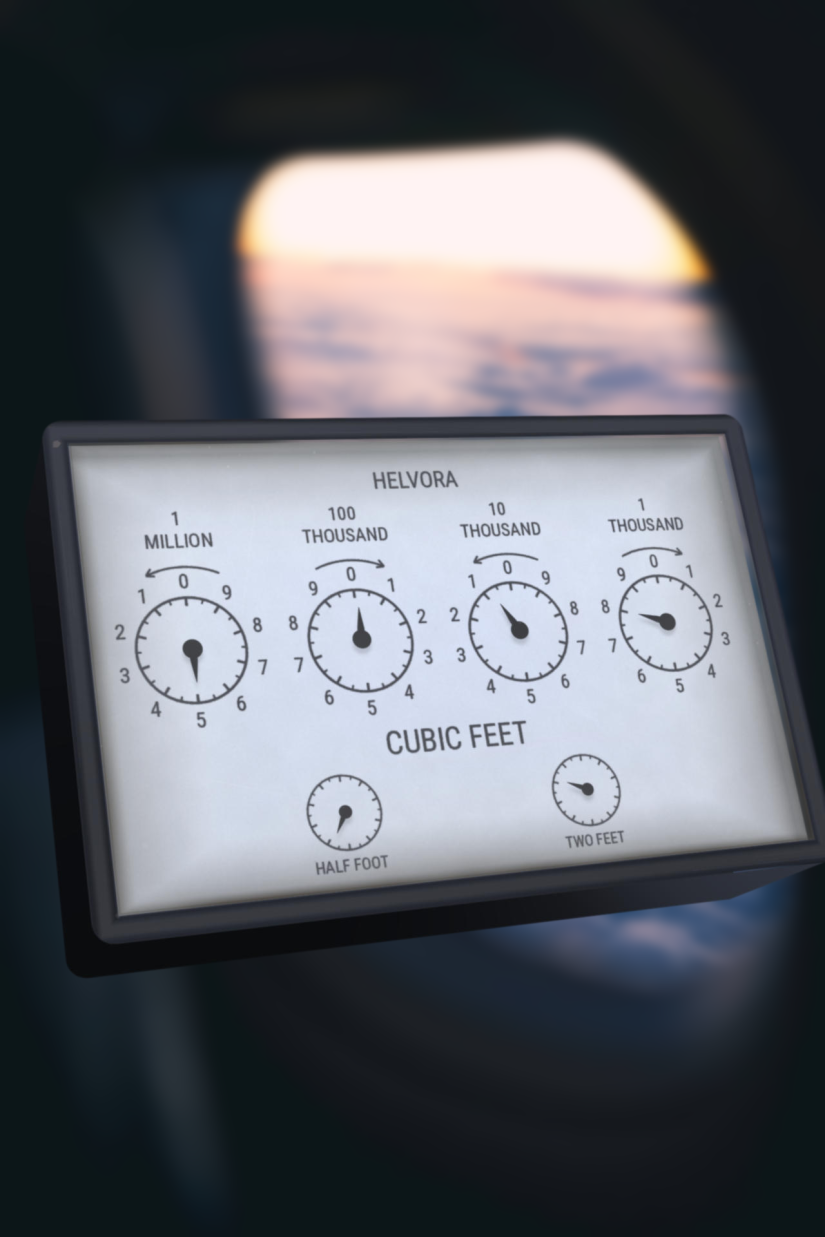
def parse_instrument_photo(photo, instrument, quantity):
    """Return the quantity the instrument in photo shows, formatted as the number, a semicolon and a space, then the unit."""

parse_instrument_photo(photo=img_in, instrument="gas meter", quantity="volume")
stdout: 500800; ft³
